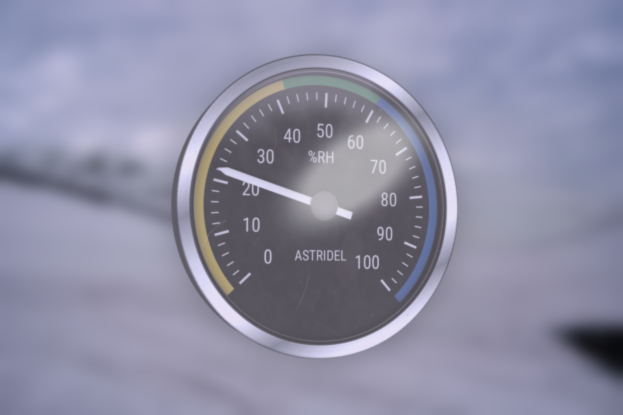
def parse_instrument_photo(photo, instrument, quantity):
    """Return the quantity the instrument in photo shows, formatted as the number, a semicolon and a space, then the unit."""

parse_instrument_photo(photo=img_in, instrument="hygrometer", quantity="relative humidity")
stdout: 22; %
